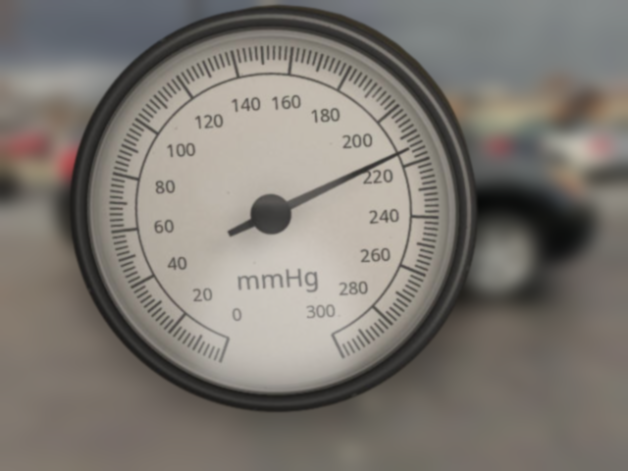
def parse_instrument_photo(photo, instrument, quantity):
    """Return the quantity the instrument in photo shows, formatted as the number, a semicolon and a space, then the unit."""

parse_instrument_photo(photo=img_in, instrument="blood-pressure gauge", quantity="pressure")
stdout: 214; mmHg
